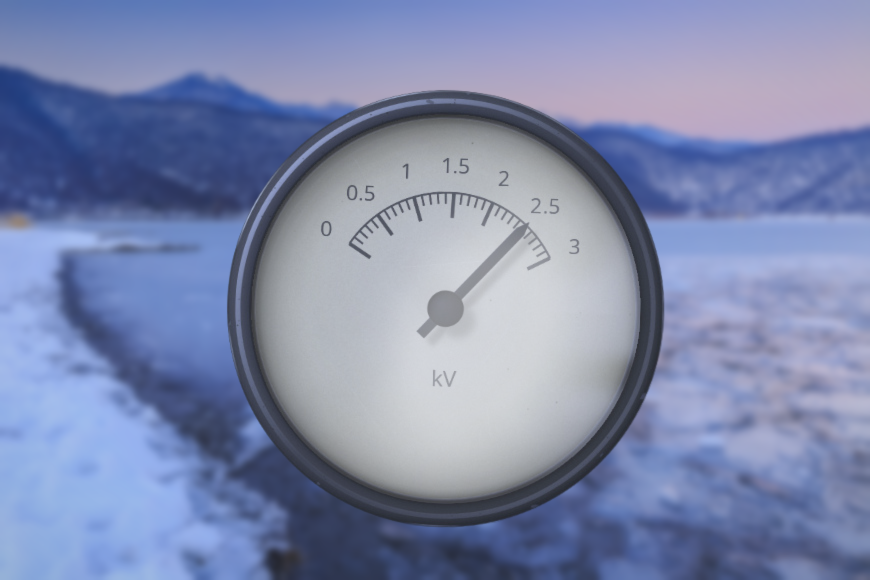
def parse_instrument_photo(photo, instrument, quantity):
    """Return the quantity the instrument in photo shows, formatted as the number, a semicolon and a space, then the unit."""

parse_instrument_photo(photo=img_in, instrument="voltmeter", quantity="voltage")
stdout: 2.5; kV
